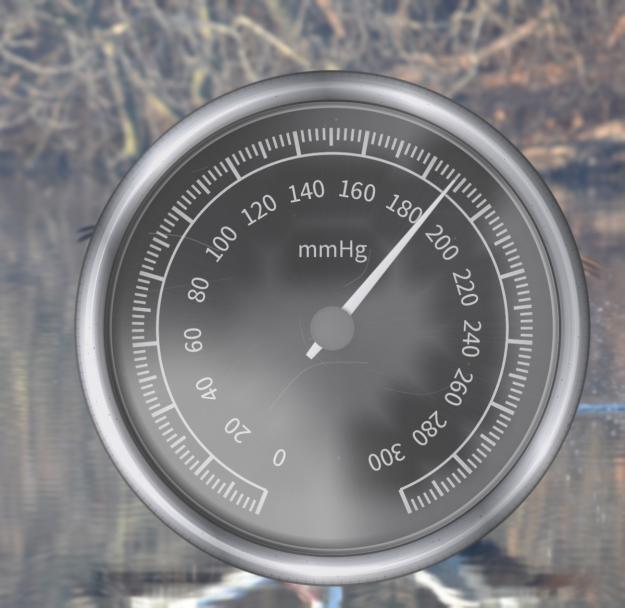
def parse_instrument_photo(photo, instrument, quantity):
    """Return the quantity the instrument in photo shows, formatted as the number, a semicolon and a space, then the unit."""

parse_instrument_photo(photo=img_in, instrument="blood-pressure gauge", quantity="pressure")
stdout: 188; mmHg
